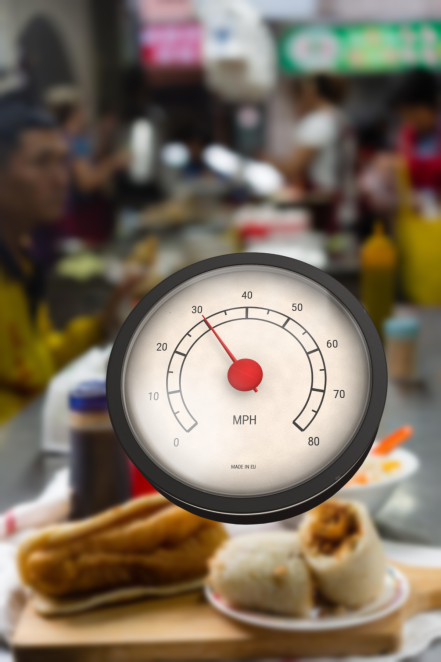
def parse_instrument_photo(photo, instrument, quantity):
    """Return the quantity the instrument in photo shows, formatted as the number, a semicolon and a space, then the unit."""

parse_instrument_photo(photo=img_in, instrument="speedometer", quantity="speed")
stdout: 30; mph
